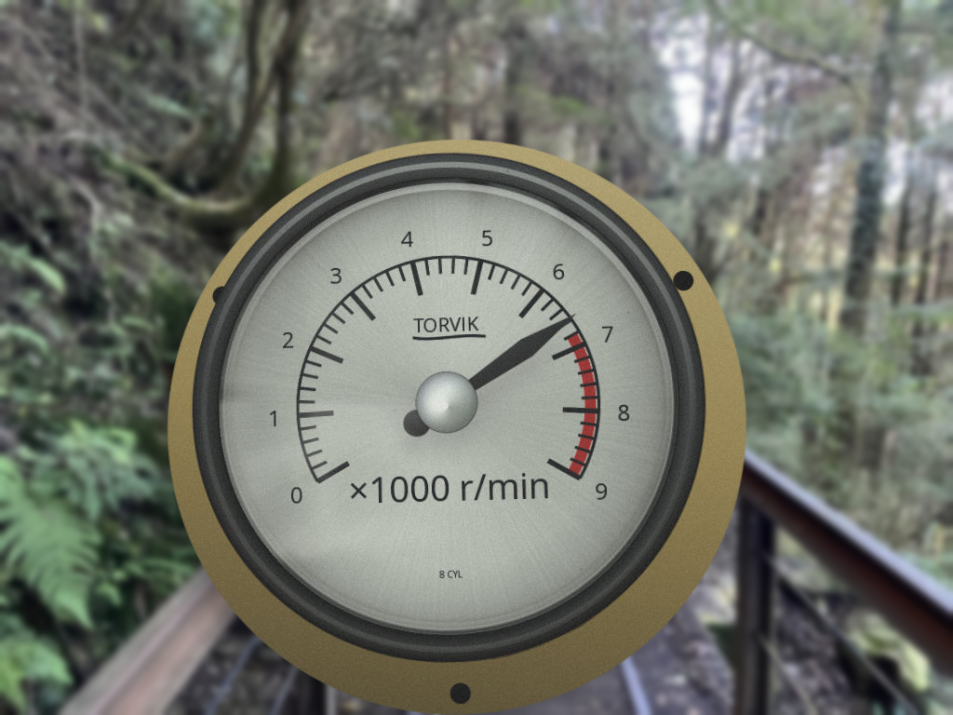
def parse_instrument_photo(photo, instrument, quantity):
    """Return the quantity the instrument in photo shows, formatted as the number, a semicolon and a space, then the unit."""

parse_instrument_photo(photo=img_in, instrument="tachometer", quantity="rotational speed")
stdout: 6600; rpm
